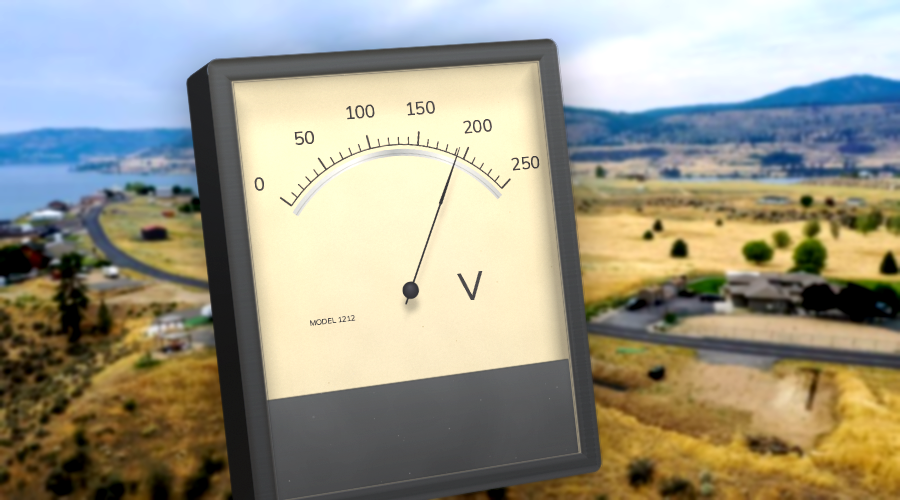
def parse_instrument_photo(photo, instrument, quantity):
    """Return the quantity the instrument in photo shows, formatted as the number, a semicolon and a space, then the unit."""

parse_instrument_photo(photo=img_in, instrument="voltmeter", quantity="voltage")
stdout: 190; V
